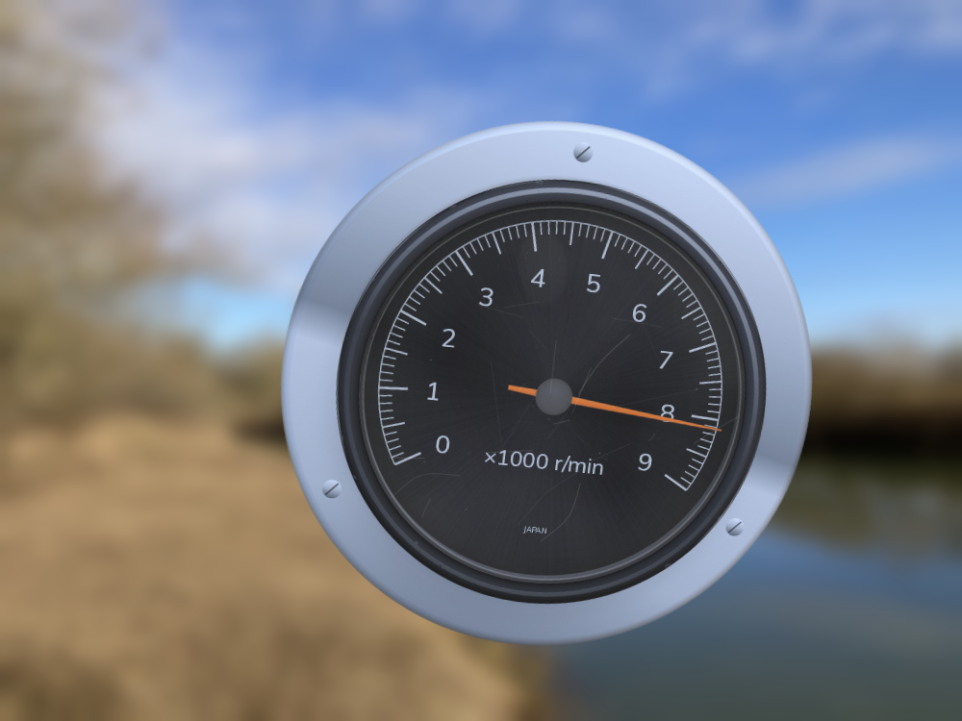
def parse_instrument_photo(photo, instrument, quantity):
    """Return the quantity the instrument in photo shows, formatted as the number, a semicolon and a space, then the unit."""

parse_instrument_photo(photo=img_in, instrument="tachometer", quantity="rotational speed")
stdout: 8100; rpm
